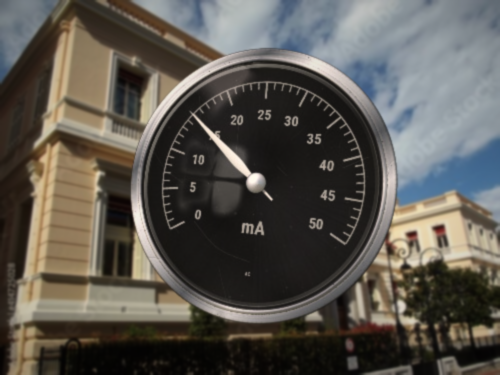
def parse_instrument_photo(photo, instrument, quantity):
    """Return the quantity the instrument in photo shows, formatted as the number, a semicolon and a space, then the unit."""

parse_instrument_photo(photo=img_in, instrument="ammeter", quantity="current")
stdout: 15; mA
